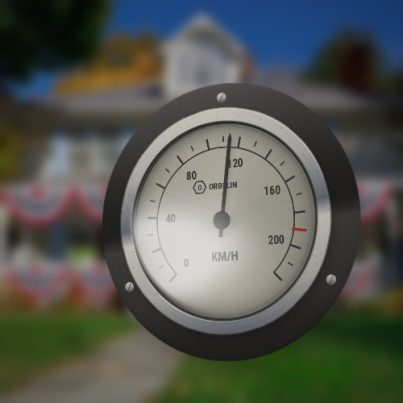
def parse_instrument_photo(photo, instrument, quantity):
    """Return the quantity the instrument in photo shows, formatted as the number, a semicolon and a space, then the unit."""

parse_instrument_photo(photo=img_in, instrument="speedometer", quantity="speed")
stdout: 115; km/h
